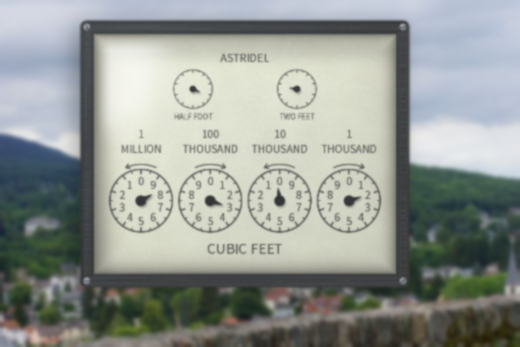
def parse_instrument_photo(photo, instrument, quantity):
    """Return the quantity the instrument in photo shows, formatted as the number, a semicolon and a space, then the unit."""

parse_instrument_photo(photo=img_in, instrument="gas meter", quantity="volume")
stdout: 830200; ft³
